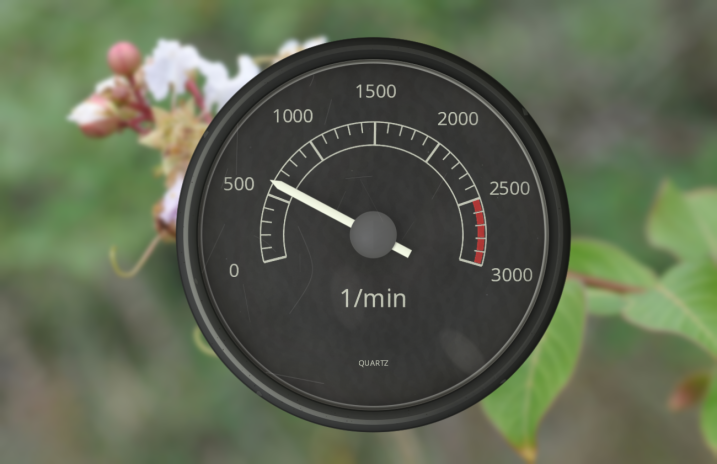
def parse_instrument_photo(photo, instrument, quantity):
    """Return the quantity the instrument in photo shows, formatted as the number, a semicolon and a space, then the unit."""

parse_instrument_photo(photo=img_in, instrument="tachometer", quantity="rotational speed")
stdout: 600; rpm
